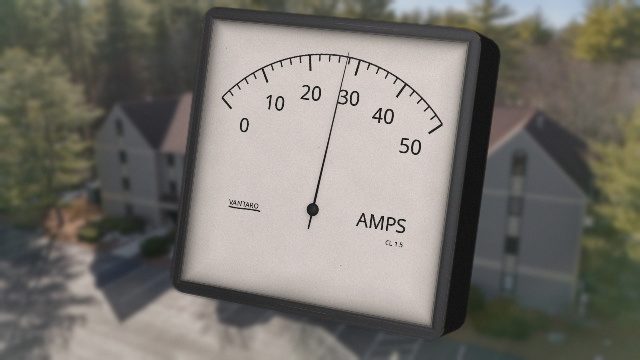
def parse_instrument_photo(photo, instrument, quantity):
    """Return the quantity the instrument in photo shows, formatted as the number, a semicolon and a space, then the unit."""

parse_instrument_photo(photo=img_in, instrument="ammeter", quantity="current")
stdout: 28; A
